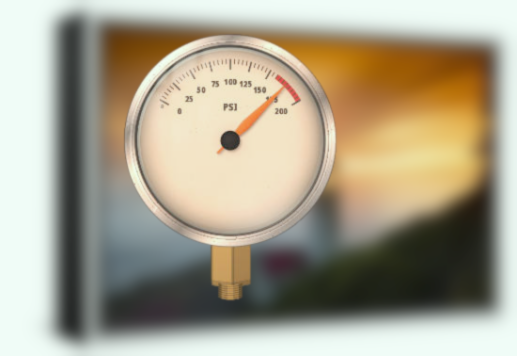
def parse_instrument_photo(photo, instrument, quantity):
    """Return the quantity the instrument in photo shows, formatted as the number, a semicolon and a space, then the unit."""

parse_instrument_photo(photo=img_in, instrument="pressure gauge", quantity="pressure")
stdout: 175; psi
